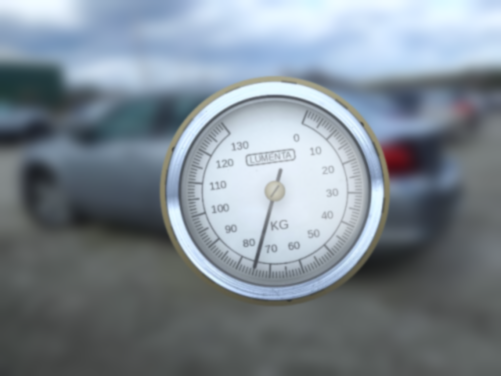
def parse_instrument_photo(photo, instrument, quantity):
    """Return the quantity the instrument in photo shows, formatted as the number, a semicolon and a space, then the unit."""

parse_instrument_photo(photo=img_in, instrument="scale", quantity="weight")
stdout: 75; kg
